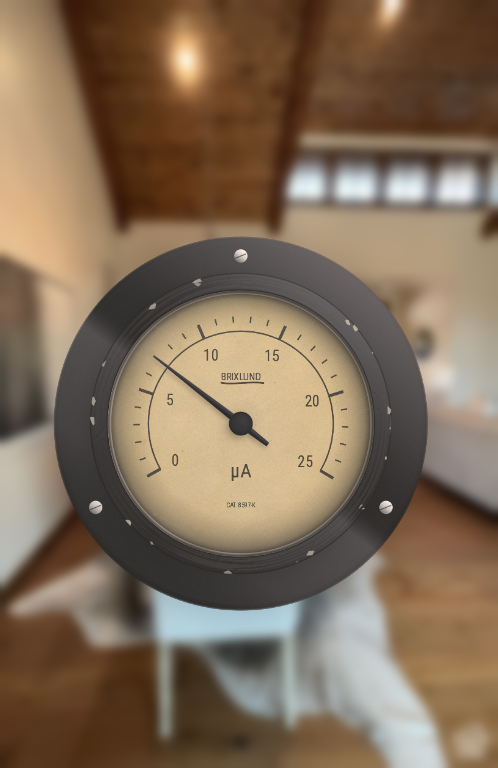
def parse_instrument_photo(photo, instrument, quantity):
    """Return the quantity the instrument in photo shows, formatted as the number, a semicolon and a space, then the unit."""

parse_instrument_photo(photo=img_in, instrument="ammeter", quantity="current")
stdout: 7; µA
